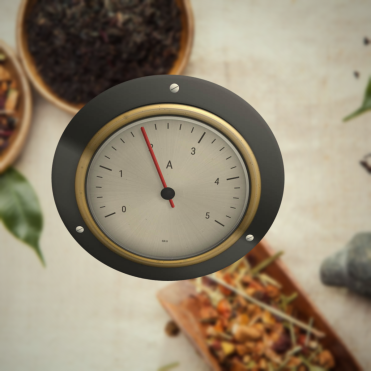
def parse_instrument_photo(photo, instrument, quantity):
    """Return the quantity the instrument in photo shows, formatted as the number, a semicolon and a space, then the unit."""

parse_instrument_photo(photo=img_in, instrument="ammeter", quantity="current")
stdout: 2; A
